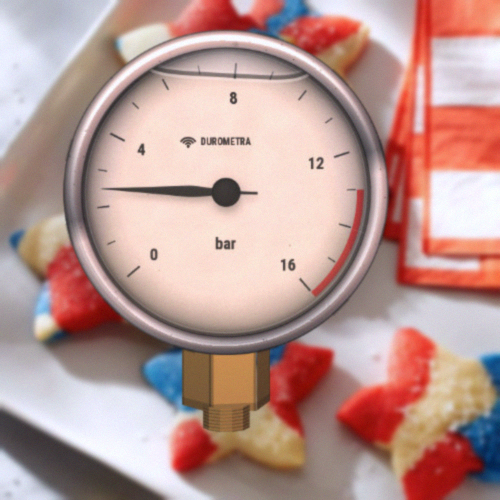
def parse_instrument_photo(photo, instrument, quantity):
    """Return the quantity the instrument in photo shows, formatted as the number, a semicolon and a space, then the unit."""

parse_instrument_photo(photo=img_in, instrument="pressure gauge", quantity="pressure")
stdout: 2.5; bar
